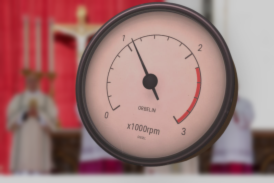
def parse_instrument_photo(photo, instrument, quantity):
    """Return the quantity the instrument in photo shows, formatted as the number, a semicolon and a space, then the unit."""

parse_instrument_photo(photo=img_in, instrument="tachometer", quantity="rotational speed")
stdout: 1100; rpm
